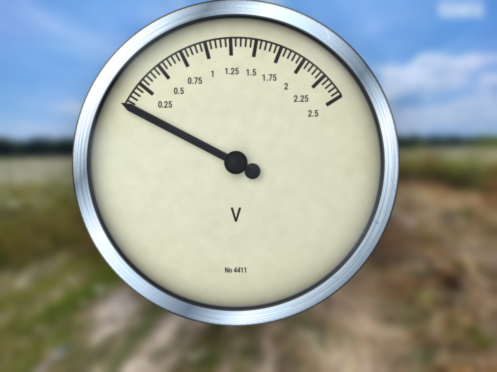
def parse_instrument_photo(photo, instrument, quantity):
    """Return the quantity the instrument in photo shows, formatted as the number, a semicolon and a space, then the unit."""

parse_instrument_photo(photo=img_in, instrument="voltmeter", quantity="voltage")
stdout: 0; V
